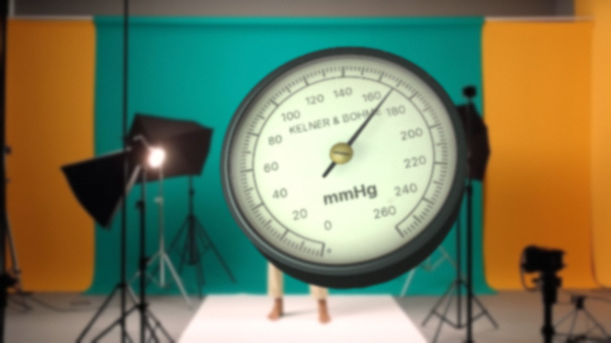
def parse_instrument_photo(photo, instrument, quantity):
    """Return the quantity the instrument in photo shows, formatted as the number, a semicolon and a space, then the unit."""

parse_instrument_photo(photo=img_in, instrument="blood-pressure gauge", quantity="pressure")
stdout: 170; mmHg
